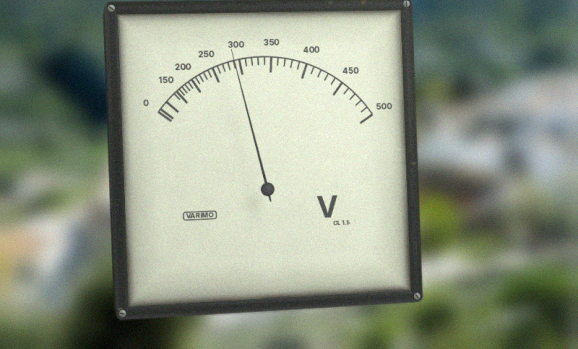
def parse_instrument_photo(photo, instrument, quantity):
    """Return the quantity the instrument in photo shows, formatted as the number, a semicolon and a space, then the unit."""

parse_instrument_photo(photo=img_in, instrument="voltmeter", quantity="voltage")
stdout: 290; V
